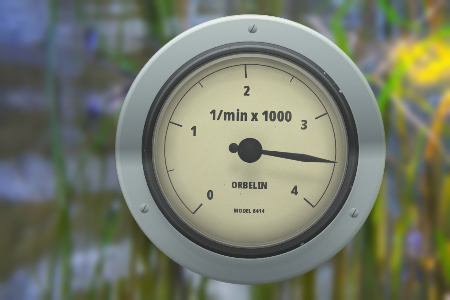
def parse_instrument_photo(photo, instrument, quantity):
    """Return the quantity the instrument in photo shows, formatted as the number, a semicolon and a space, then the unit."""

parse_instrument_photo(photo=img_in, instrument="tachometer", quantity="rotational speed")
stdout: 3500; rpm
